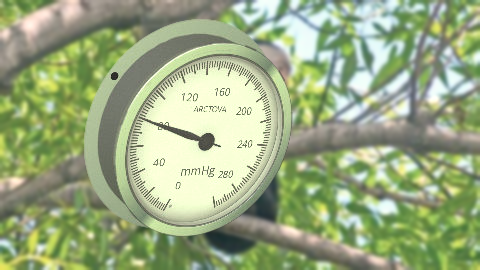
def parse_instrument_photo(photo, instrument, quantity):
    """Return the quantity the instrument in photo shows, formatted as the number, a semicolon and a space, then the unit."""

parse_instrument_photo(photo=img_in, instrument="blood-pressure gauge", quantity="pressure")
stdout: 80; mmHg
